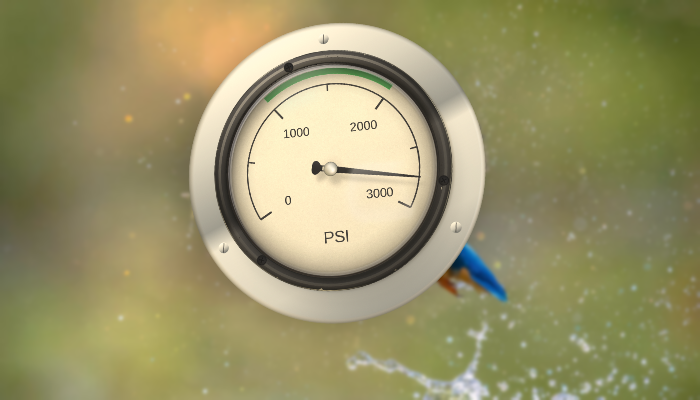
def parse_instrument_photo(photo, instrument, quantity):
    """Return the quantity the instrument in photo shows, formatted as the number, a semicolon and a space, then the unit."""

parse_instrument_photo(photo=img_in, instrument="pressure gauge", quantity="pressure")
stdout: 2750; psi
